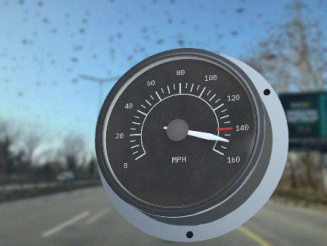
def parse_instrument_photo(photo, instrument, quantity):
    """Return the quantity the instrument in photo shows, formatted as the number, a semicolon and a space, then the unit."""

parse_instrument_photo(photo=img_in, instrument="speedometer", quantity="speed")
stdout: 150; mph
